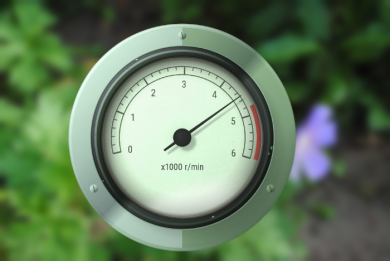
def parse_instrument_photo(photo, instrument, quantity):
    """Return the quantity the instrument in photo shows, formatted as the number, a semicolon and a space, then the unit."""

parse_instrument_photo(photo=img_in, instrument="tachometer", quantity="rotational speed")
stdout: 4500; rpm
